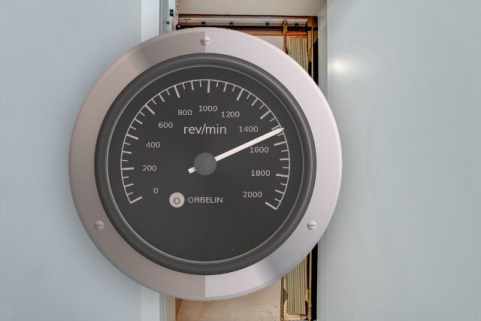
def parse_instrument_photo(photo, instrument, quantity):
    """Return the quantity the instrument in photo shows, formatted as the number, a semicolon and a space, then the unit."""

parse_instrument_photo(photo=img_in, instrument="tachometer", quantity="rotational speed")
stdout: 1525; rpm
